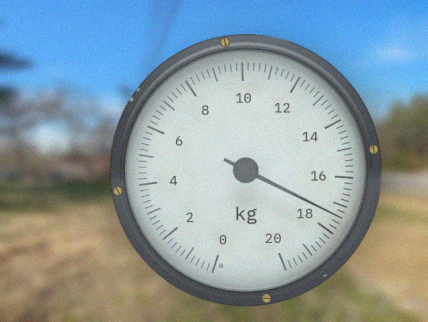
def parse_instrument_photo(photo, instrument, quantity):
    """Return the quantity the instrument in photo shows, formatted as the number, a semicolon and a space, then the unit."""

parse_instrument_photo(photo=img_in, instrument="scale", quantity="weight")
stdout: 17.4; kg
